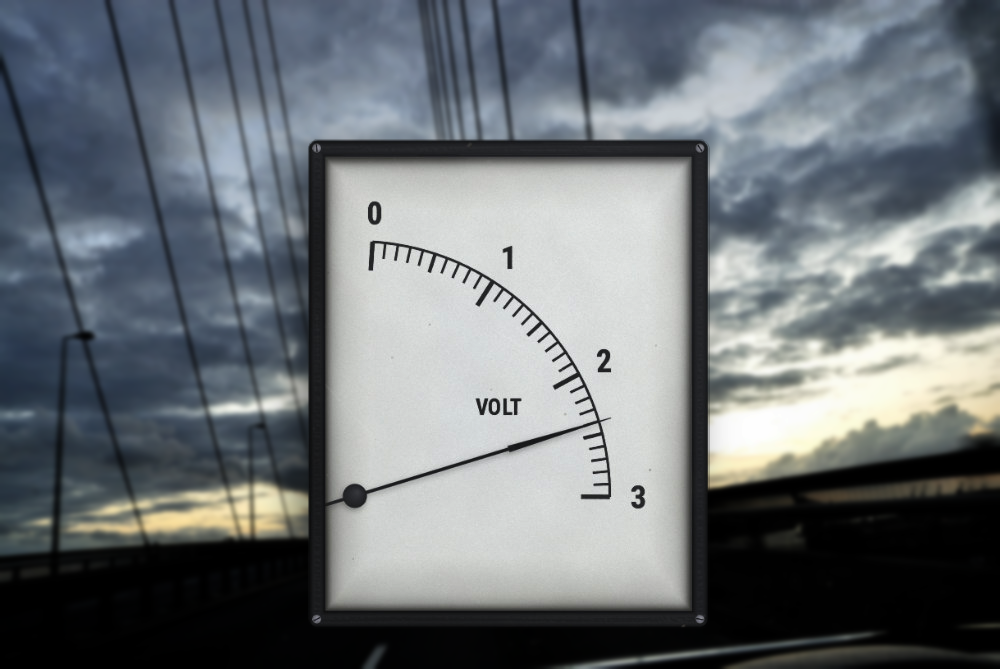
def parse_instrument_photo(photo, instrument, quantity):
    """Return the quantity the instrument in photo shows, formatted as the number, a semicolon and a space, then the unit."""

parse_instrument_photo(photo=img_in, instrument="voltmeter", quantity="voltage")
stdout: 2.4; V
